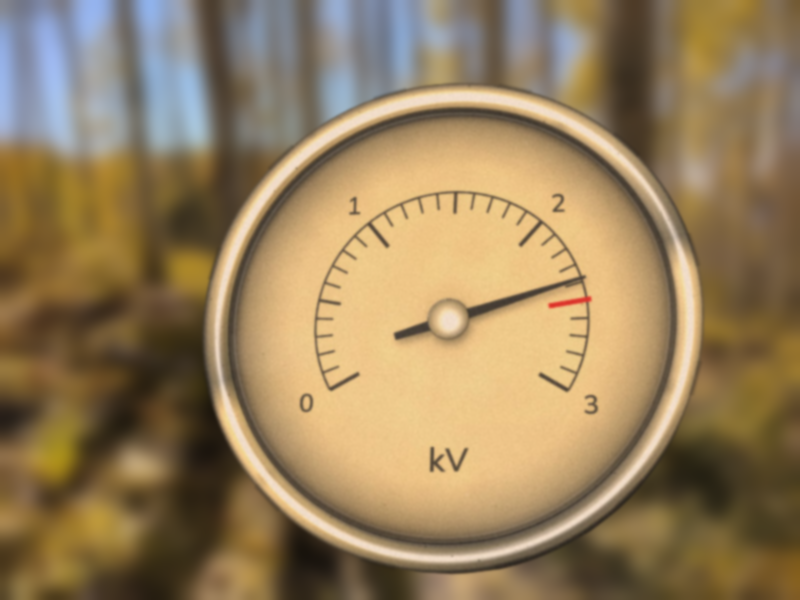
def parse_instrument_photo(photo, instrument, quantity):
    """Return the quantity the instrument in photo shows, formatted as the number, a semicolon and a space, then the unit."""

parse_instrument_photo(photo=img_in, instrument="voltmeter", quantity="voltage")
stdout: 2.4; kV
